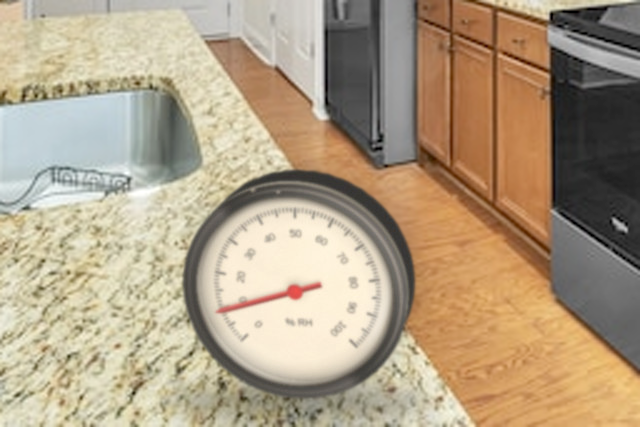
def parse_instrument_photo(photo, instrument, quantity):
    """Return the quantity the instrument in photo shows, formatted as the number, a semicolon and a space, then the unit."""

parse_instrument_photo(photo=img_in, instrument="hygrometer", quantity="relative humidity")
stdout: 10; %
